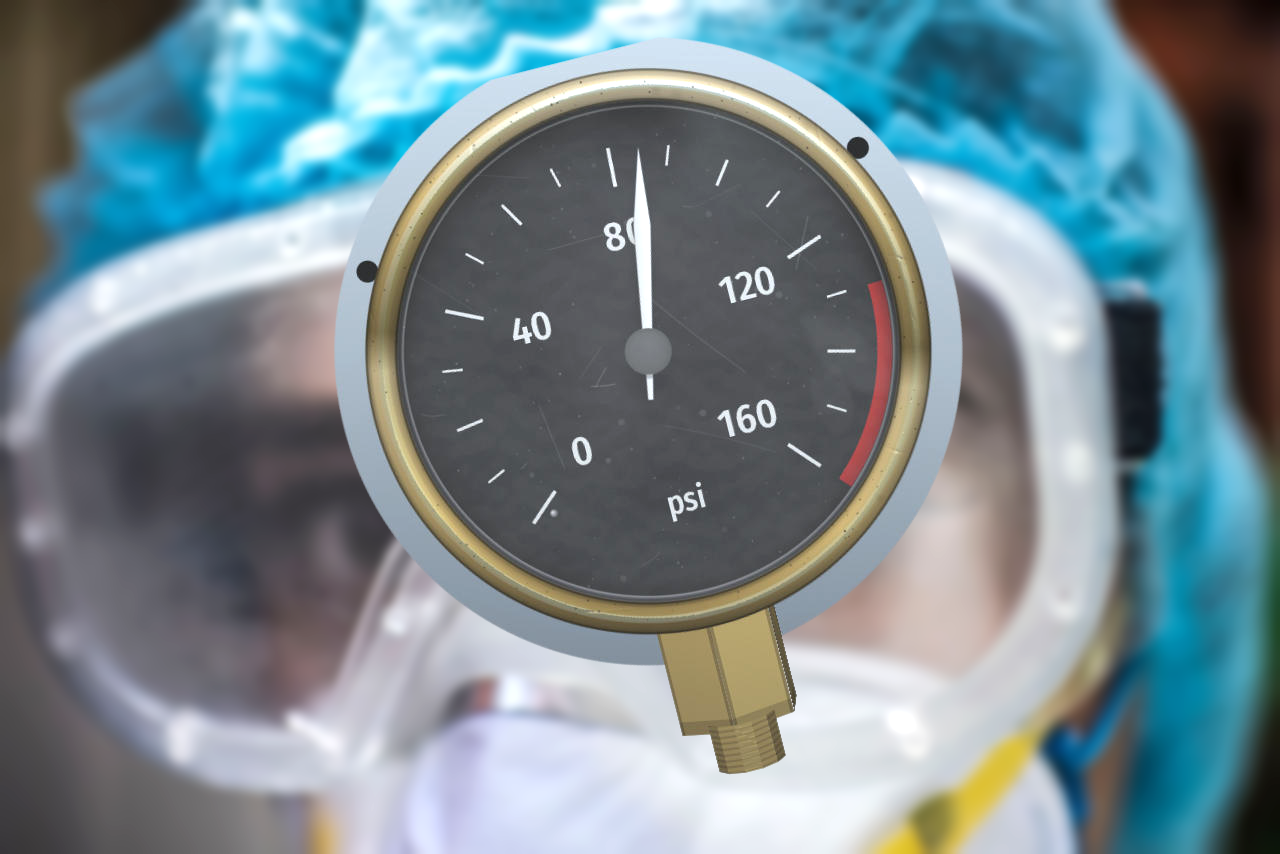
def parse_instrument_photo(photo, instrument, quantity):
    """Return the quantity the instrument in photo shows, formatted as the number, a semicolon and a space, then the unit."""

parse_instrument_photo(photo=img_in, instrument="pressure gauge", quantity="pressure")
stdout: 85; psi
